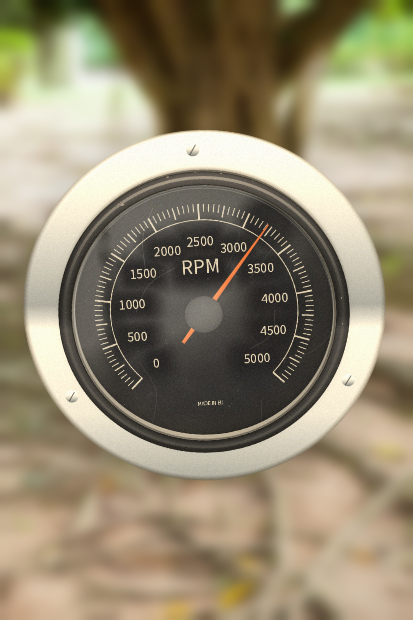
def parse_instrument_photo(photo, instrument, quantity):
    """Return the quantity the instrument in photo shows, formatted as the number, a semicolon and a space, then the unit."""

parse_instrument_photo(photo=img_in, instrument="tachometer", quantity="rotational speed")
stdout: 3200; rpm
